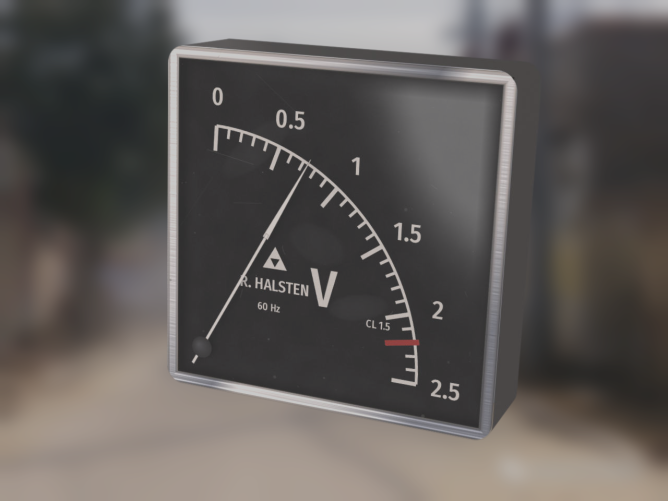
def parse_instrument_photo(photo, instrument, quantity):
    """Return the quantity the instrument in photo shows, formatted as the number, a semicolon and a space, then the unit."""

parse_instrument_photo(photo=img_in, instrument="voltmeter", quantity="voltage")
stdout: 0.75; V
